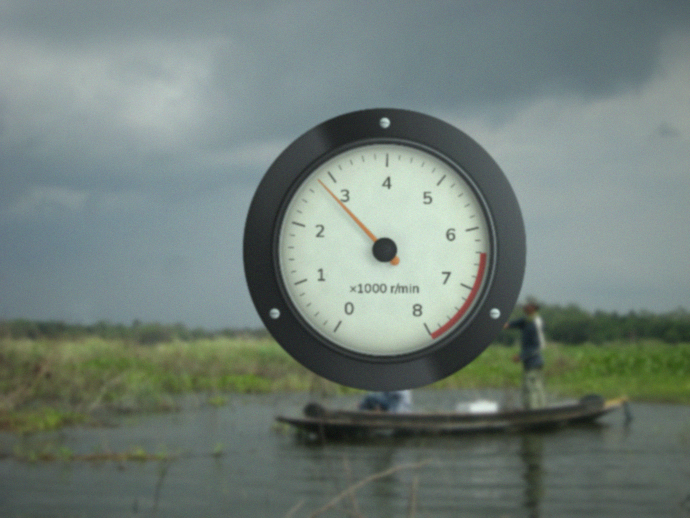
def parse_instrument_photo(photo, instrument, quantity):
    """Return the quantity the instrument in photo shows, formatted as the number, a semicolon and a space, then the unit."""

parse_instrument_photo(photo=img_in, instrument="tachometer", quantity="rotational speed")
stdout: 2800; rpm
